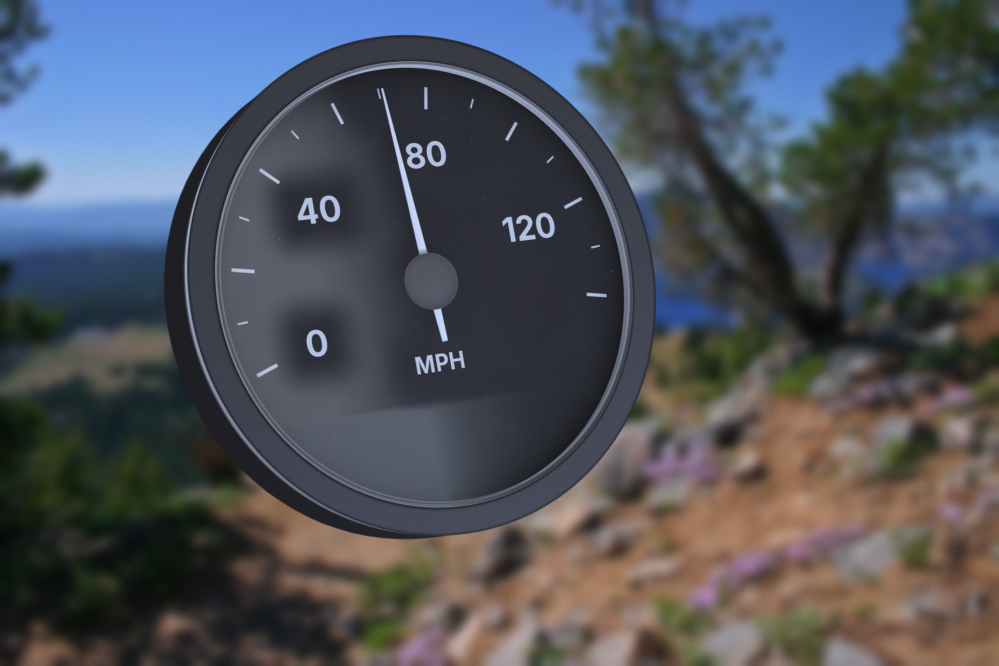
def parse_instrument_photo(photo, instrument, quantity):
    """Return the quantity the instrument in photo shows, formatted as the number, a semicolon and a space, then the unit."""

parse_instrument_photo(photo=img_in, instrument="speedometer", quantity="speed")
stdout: 70; mph
